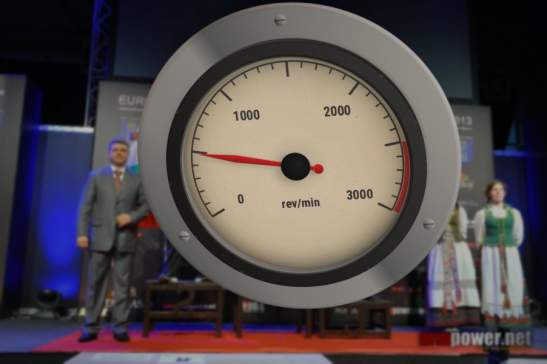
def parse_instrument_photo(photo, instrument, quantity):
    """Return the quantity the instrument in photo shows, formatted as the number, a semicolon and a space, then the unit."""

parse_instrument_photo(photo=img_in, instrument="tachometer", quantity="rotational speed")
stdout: 500; rpm
